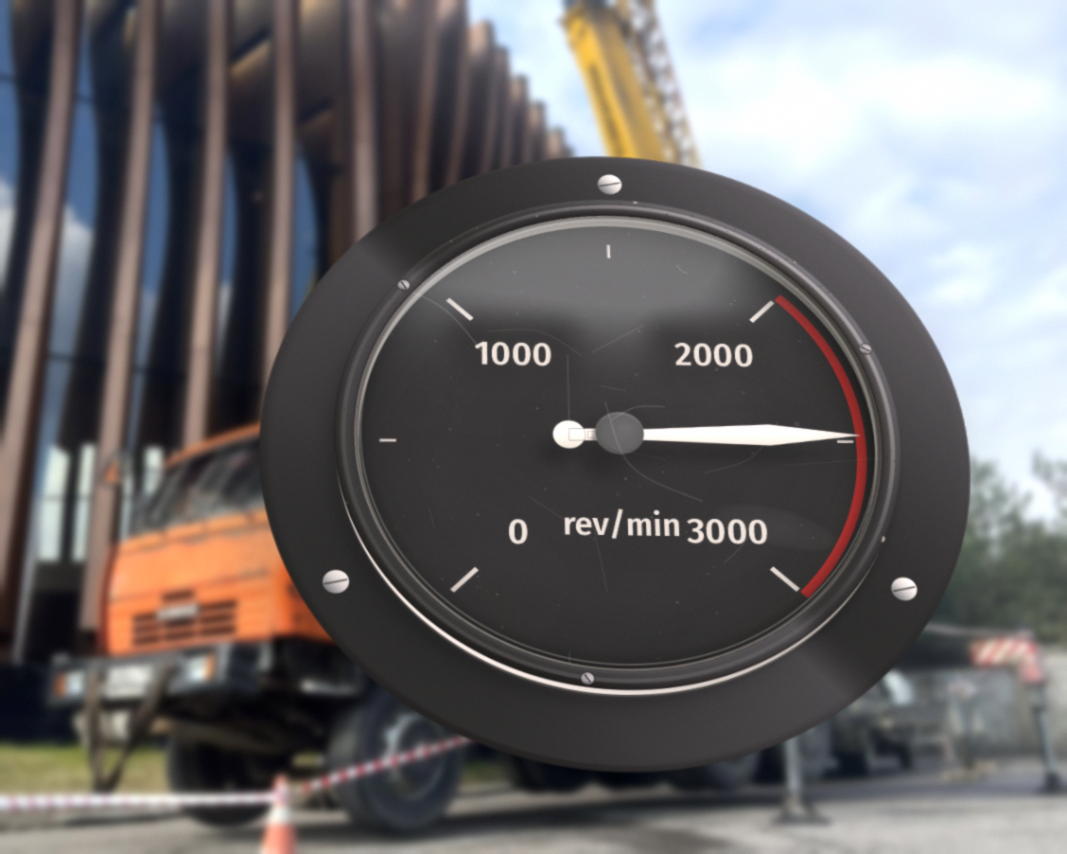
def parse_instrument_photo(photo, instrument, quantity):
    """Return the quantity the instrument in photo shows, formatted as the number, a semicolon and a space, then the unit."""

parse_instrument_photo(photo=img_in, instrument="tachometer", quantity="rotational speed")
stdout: 2500; rpm
